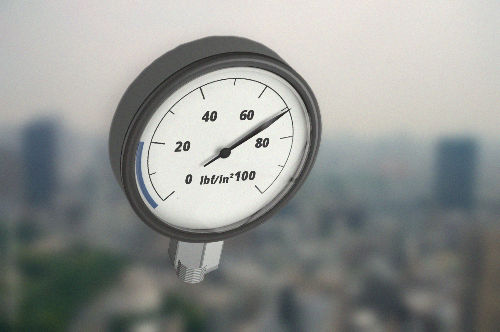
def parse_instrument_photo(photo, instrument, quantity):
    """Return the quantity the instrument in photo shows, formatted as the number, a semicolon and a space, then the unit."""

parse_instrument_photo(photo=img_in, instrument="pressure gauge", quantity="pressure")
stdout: 70; psi
